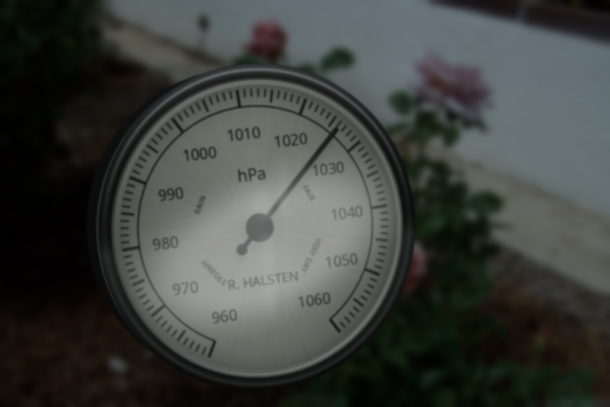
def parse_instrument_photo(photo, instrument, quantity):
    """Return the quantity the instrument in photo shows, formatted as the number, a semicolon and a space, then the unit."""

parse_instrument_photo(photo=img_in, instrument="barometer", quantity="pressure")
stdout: 1026; hPa
